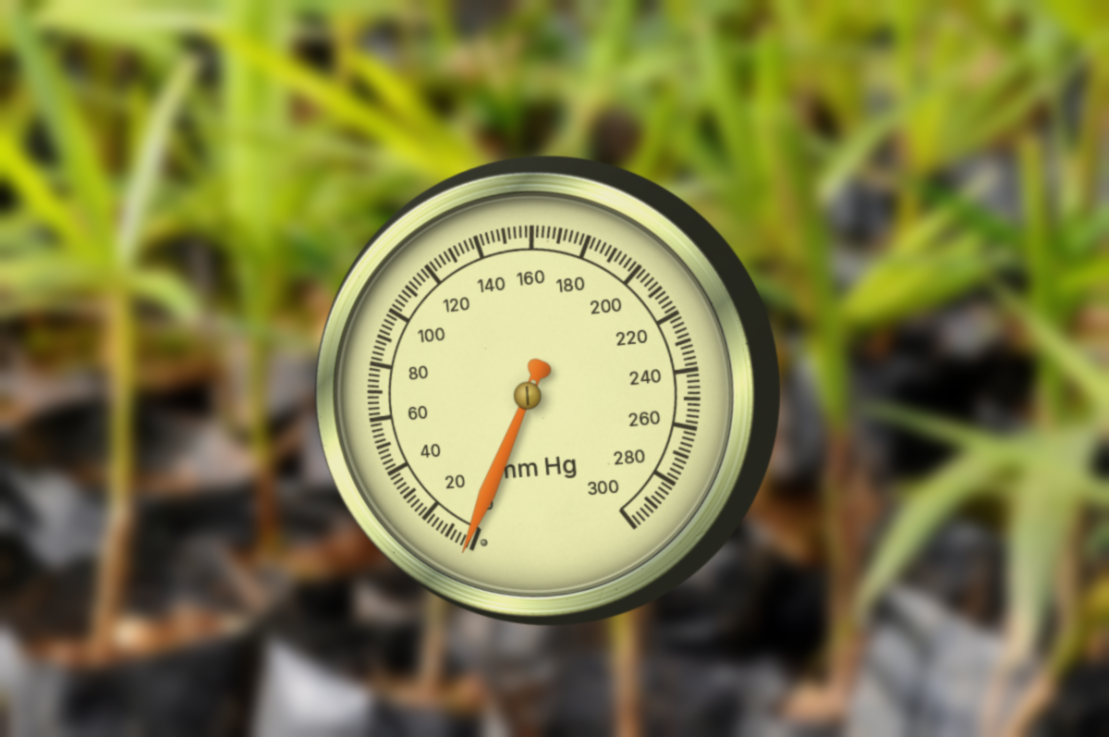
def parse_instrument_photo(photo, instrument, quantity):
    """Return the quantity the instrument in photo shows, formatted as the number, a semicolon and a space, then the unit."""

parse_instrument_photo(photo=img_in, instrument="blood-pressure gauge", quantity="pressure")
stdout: 2; mmHg
